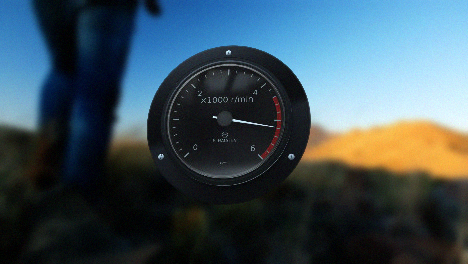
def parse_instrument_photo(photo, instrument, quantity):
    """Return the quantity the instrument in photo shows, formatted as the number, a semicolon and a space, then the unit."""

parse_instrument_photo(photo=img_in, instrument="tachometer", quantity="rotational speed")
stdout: 5200; rpm
